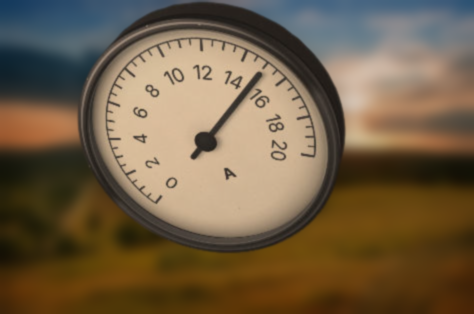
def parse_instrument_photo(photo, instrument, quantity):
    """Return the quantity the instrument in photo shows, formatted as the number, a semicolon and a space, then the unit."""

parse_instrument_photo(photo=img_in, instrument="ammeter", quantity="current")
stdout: 15; A
